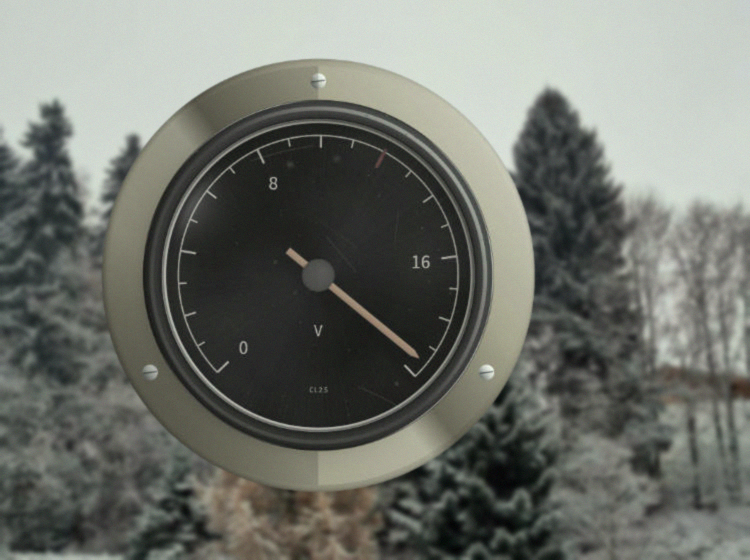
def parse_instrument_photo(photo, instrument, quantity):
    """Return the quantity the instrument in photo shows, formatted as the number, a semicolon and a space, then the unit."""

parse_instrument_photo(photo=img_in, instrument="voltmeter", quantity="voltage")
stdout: 19.5; V
